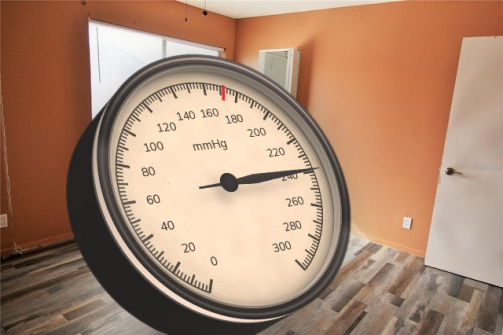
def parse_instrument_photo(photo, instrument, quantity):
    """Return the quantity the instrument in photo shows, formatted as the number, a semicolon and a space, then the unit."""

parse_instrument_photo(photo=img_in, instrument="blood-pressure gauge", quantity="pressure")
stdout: 240; mmHg
